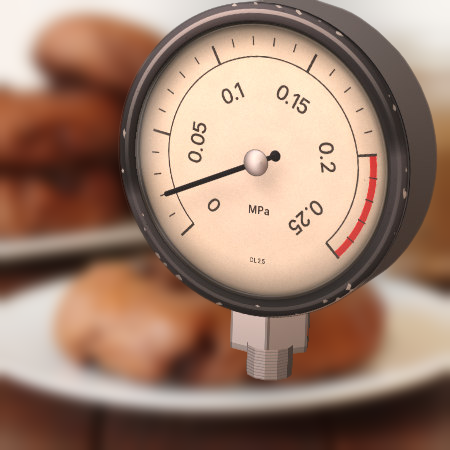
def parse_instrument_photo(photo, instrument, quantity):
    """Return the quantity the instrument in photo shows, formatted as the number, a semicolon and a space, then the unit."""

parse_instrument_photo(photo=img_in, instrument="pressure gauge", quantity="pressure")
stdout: 0.02; MPa
